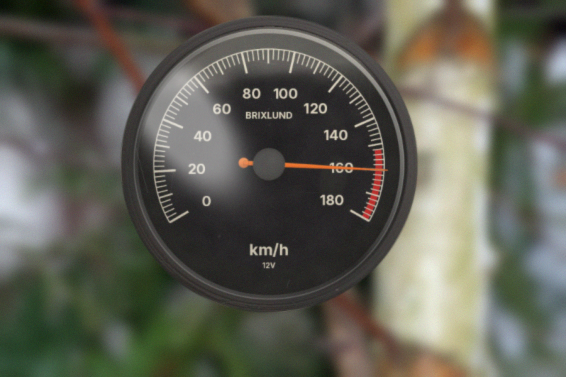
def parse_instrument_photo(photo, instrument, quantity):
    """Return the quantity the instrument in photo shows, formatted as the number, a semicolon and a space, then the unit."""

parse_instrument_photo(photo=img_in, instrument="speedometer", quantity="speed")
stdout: 160; km/h
